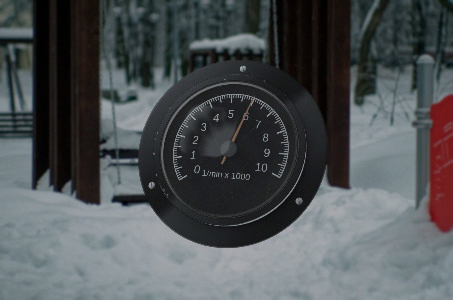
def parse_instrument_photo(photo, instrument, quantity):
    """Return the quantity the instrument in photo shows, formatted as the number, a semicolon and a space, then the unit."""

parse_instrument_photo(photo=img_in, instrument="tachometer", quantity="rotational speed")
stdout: 6000; rpm
